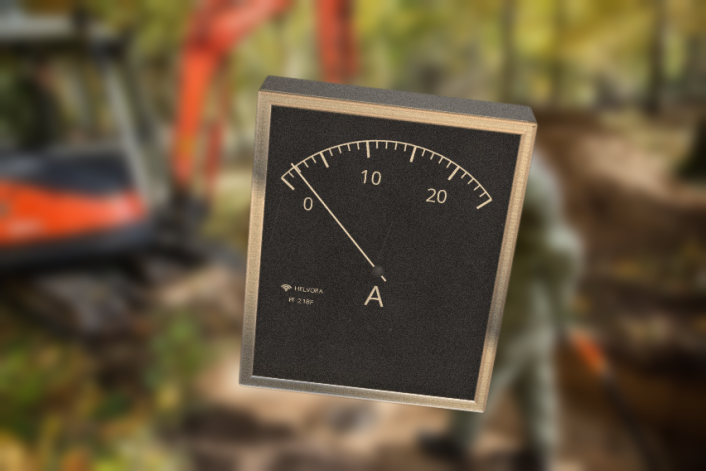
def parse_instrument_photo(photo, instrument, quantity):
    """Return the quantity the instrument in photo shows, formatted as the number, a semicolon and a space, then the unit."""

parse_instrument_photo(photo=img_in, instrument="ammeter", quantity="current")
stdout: 2; A
